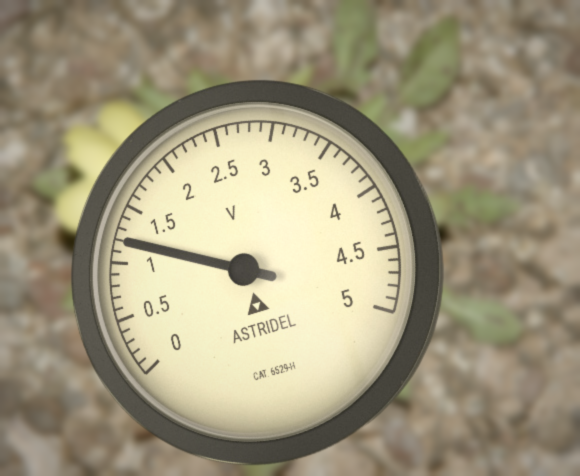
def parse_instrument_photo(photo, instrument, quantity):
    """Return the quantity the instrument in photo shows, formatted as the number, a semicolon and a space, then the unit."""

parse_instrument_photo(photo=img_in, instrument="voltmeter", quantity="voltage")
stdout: 1.2; V
